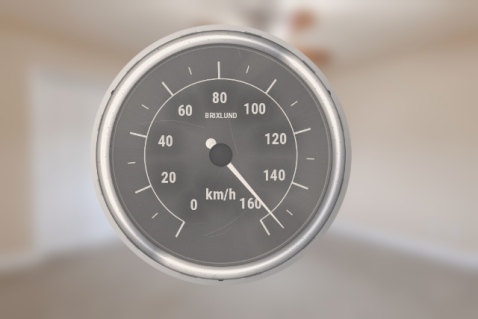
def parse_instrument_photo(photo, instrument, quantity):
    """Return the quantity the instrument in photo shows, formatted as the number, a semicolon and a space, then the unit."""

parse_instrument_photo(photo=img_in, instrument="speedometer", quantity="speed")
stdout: 155; km/h
